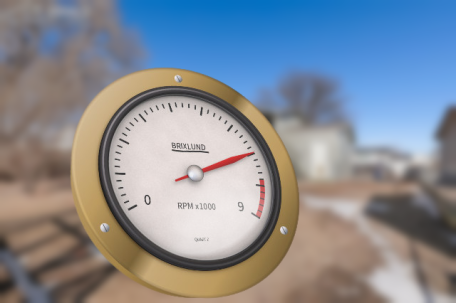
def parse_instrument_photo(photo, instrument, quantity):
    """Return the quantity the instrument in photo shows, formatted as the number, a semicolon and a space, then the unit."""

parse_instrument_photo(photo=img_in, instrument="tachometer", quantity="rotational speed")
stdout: 7000; rpm
